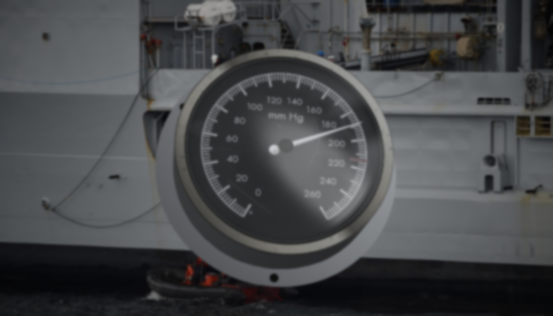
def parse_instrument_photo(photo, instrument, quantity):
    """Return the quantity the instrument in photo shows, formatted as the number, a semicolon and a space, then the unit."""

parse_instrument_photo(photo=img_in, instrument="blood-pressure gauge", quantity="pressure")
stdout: 190; mmHg
